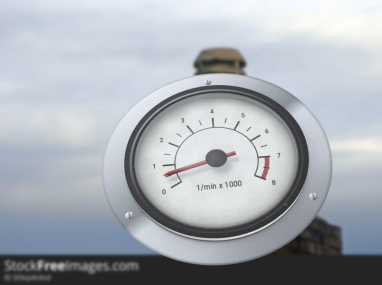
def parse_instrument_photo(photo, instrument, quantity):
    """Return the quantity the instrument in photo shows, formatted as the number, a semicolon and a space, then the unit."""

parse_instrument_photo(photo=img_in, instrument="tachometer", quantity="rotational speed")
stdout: 500; rpm
